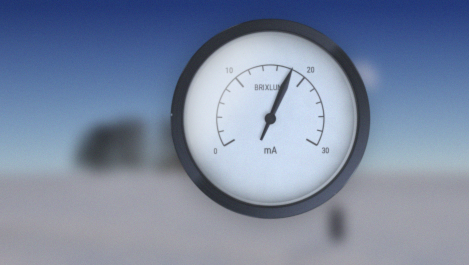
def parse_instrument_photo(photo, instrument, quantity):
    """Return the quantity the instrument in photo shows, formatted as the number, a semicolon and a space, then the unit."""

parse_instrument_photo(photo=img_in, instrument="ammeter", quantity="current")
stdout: 18; mA
